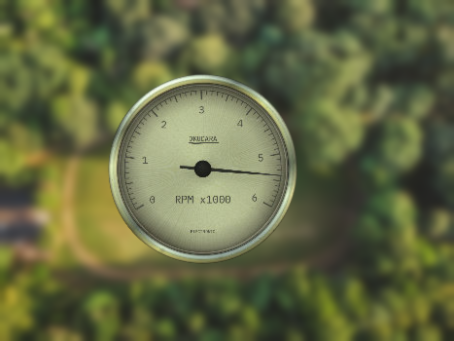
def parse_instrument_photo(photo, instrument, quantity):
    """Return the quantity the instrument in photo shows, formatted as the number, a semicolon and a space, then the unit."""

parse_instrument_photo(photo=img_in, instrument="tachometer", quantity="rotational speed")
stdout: 5400; rpm
